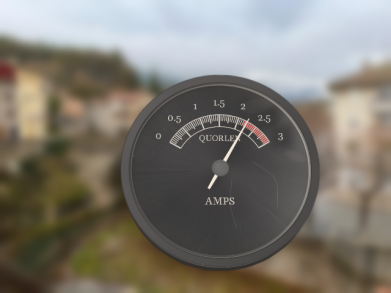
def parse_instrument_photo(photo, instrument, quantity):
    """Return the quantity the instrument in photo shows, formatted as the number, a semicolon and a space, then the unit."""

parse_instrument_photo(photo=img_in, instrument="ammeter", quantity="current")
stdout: 2.25; A
